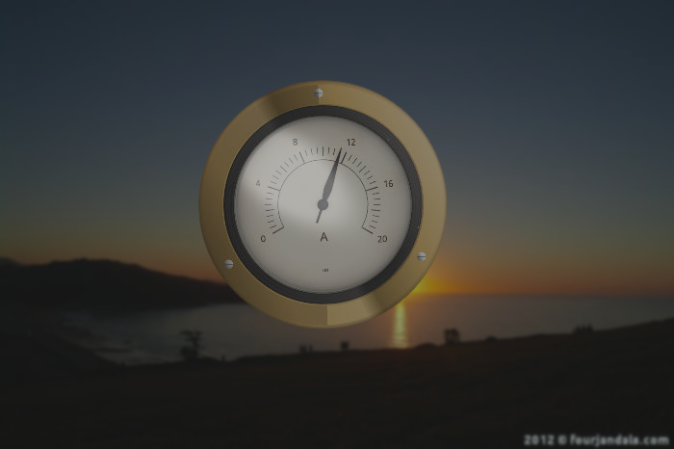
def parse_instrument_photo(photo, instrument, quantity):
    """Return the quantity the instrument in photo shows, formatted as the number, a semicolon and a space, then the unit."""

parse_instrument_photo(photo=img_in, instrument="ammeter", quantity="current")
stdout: 11.5; A
